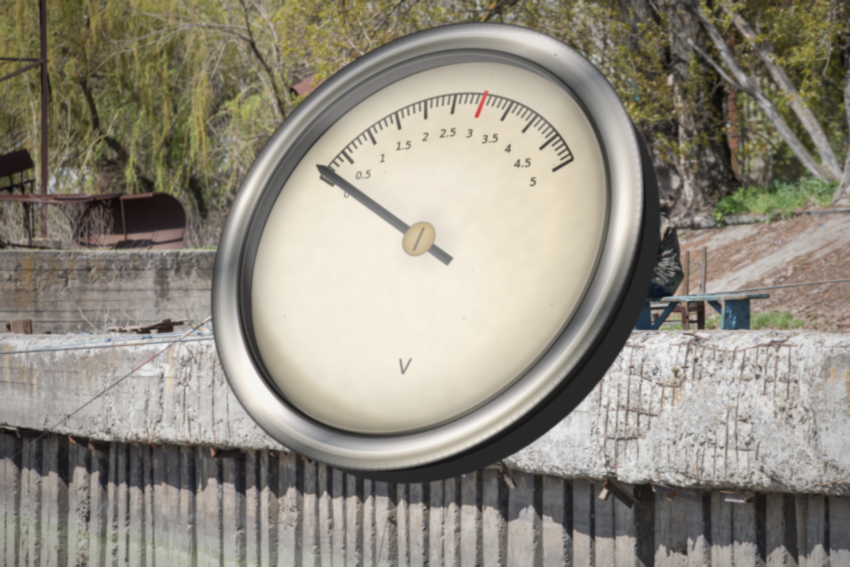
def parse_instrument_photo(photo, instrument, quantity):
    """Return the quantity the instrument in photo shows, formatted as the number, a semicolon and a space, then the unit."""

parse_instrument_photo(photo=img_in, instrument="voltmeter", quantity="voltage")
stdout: 0.1; V
